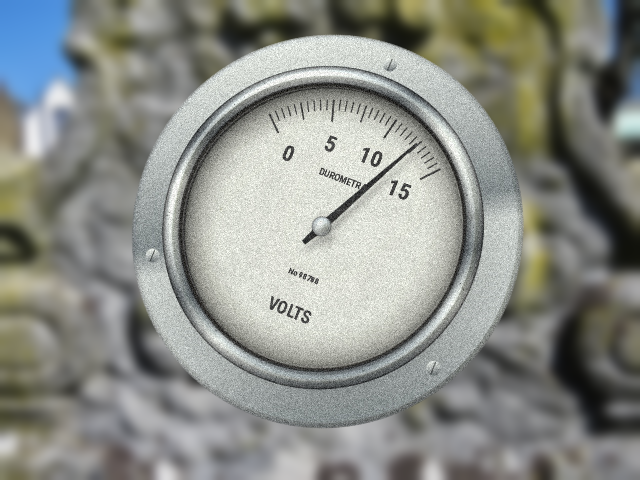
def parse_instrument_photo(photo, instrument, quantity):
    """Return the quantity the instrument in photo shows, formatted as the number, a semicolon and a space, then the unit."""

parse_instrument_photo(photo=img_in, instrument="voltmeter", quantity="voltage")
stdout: 12.5; V
